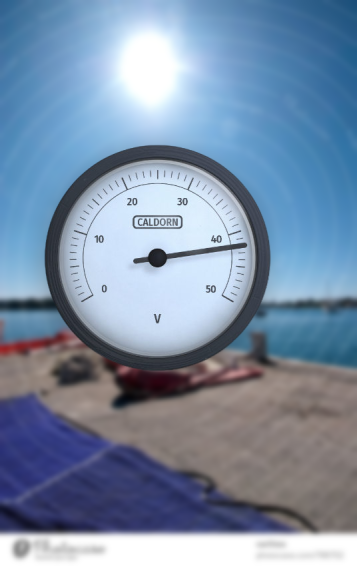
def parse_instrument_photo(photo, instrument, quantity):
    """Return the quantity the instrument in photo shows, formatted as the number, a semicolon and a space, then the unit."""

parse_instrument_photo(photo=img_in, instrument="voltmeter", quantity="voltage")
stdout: 42; V
